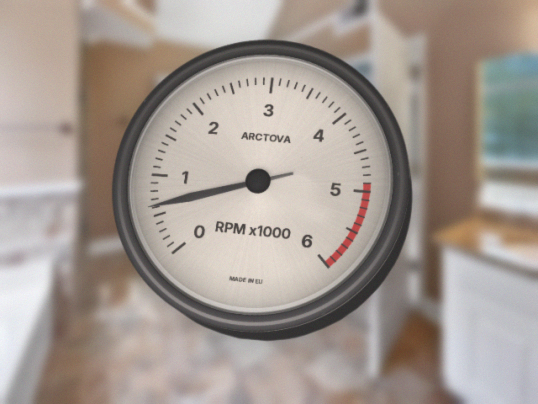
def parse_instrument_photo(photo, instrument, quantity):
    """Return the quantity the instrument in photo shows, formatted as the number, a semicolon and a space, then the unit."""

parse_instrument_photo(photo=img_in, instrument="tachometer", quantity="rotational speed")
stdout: 600; rpm
